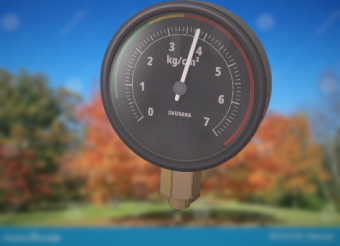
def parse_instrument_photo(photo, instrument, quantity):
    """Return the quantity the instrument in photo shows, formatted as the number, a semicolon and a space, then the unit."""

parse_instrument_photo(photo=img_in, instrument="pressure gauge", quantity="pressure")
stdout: 3.8; kg/cm²
